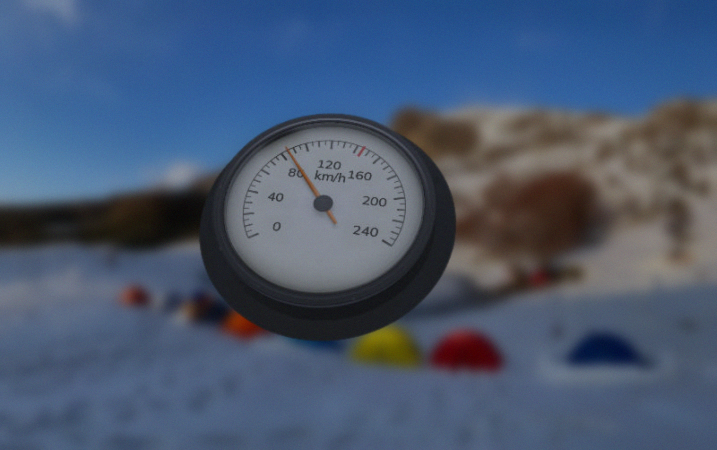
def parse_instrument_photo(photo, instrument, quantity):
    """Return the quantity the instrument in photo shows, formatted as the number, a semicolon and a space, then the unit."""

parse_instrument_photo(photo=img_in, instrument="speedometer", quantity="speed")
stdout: 85; km/h
